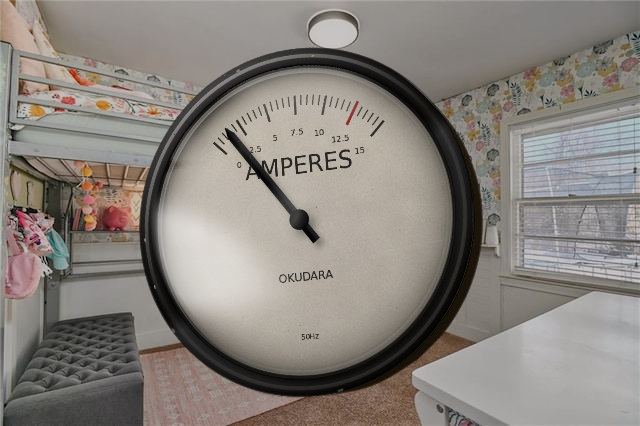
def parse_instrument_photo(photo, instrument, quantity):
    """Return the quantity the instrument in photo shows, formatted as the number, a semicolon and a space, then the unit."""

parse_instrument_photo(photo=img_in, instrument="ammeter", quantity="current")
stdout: 1.5; A
